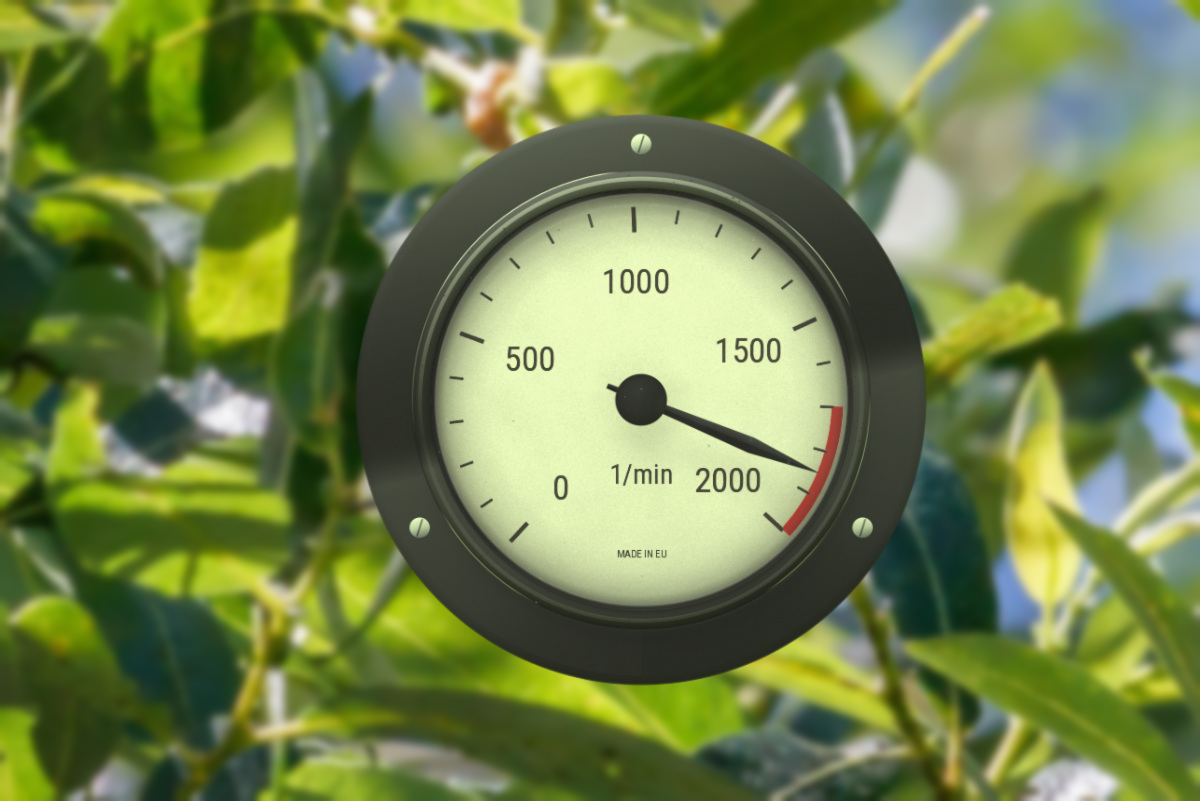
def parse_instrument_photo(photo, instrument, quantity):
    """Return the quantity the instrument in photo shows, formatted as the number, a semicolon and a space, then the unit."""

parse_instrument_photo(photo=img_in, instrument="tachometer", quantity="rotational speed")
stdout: 1850; rpm
